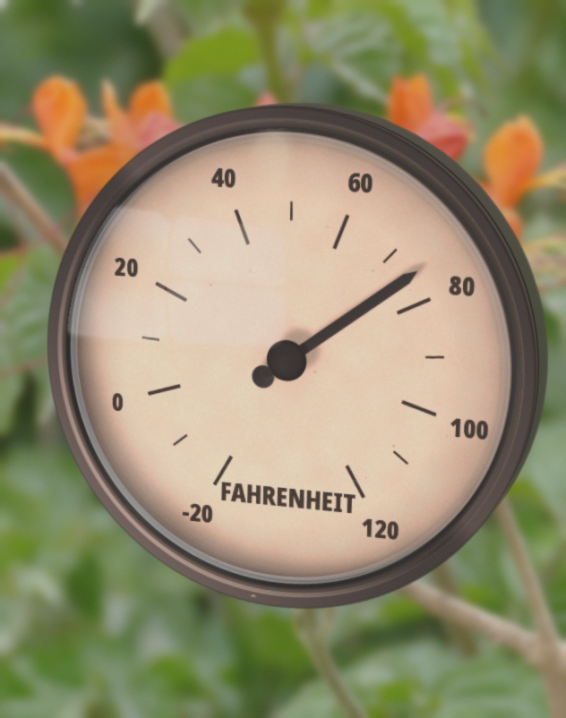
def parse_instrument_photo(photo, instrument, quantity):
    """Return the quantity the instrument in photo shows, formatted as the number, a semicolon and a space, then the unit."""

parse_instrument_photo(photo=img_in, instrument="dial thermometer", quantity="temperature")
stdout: 75; °F
